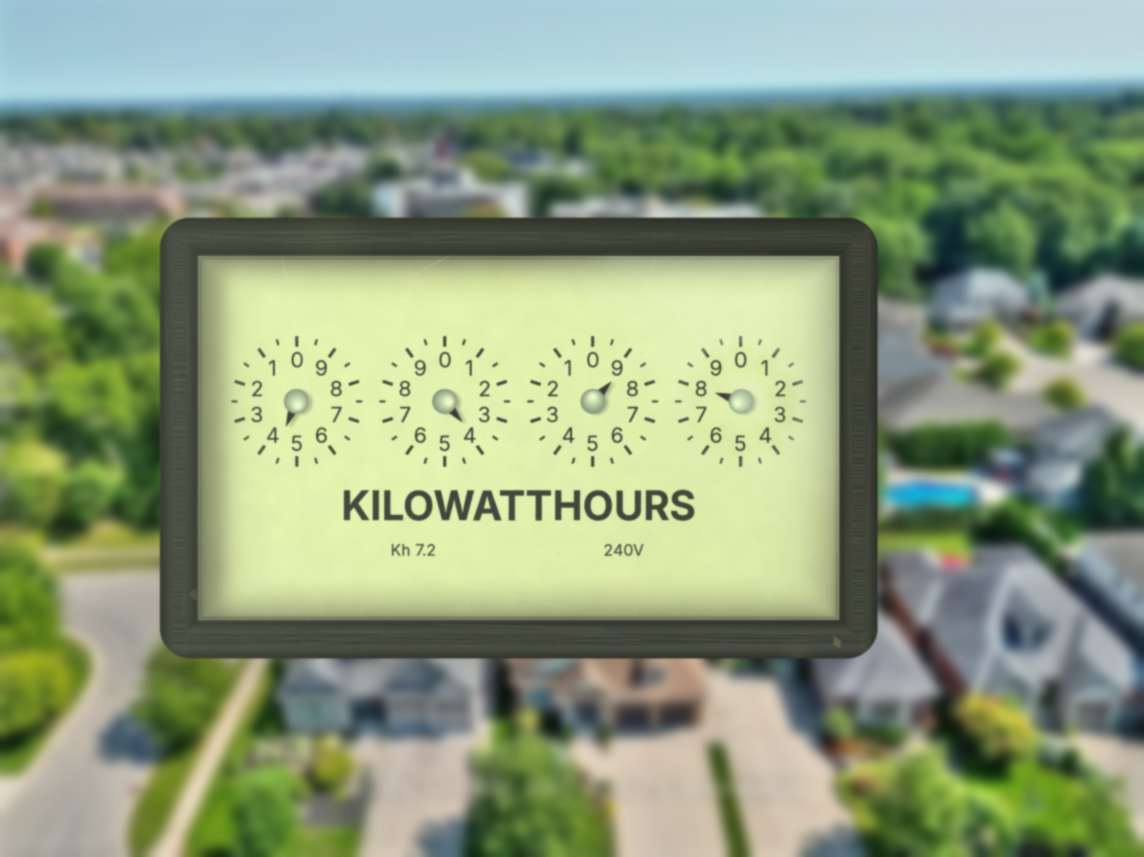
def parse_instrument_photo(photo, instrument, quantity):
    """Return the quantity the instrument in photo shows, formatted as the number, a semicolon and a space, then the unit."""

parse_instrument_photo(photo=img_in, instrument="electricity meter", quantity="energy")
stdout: 4388; kWh
